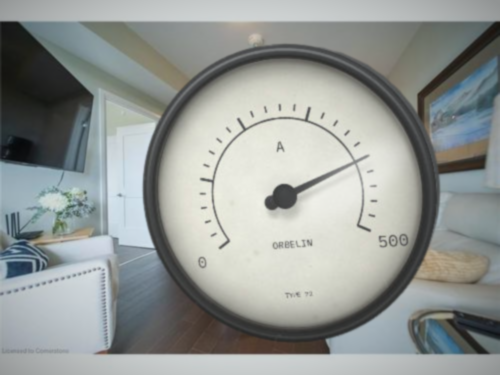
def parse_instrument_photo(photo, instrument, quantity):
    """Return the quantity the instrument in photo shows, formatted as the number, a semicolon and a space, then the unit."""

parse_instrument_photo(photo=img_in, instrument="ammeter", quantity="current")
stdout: 400; A
